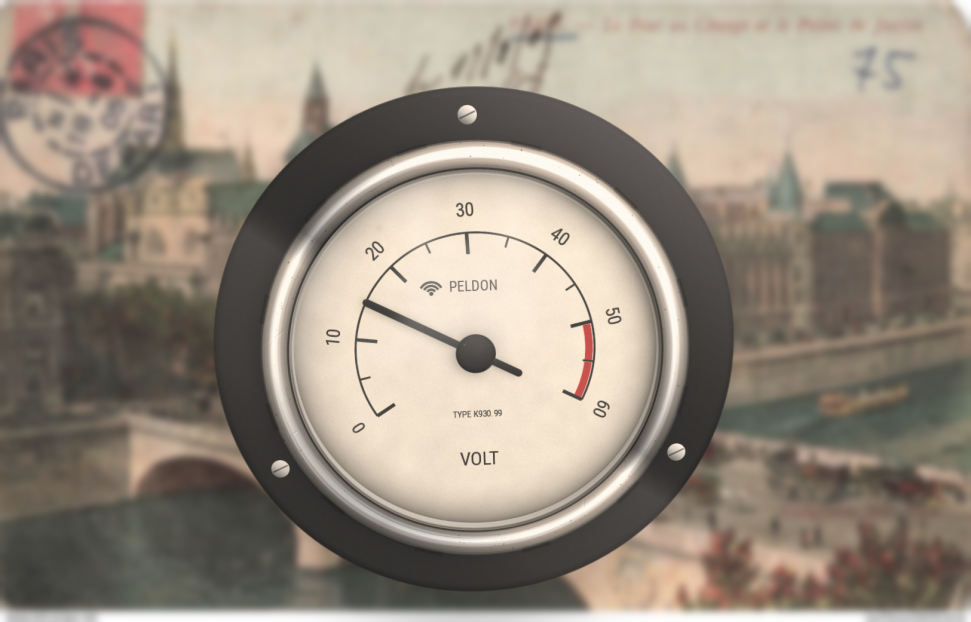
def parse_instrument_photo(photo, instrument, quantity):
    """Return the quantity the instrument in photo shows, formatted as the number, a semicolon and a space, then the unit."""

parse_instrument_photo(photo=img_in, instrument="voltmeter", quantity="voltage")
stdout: 15; V
